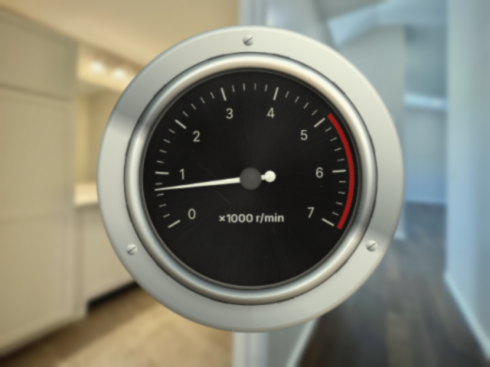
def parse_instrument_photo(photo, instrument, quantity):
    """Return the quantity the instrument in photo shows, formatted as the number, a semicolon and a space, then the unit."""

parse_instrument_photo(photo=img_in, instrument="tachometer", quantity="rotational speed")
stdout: 700; rpm
